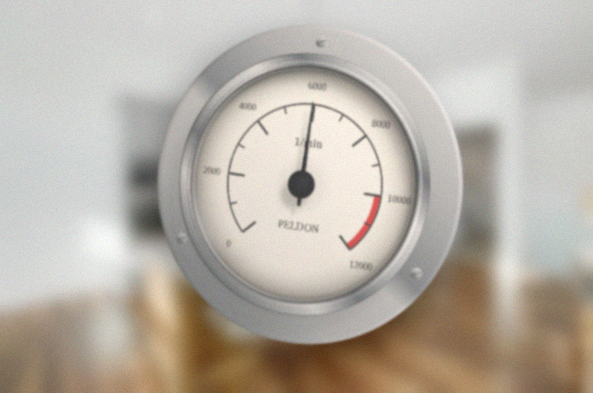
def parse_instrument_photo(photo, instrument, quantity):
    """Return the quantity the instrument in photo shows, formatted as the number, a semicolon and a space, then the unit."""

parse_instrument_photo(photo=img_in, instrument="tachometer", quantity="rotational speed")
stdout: 6000; rpm
